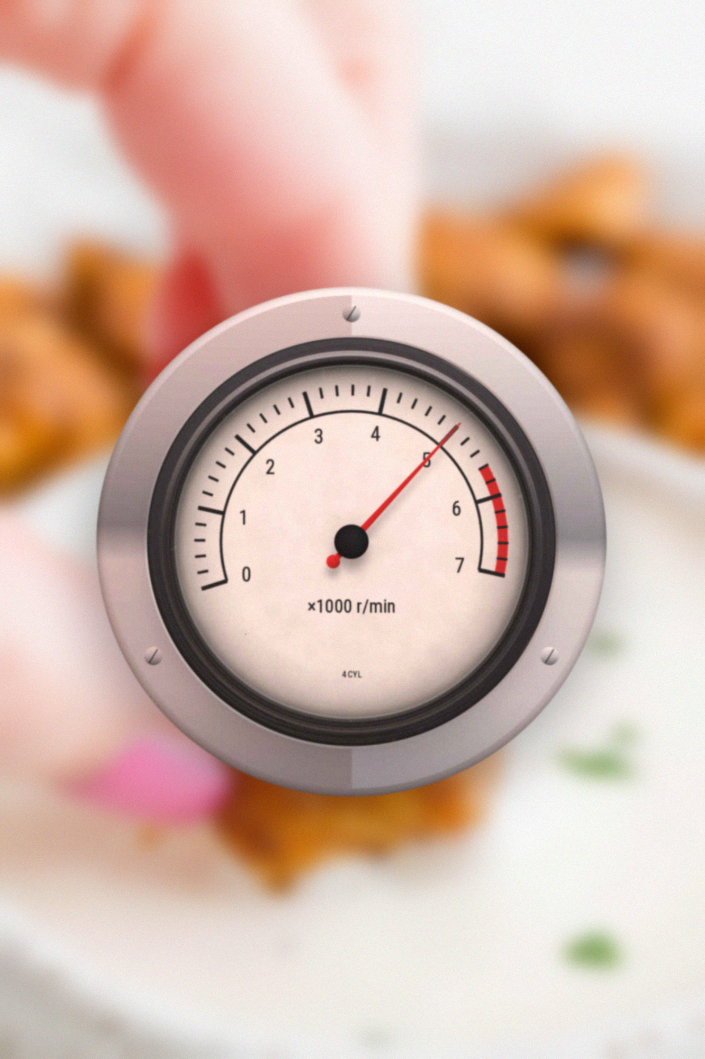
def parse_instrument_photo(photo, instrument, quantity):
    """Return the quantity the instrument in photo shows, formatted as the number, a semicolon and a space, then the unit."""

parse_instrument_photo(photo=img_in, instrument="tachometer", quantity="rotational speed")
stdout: 5000; rpm
